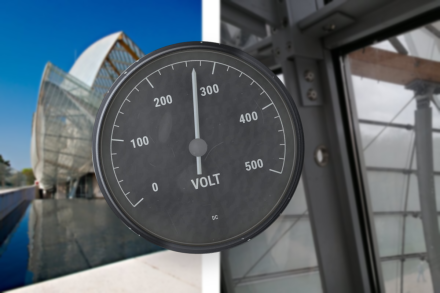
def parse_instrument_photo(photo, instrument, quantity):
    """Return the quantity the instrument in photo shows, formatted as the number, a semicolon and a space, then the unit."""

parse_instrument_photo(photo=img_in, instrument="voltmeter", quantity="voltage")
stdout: 270; V
